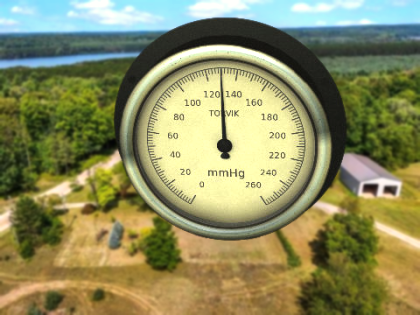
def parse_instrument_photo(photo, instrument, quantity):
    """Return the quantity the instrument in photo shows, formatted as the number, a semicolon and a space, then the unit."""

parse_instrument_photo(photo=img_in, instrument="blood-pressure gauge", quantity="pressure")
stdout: 130; mmHg
